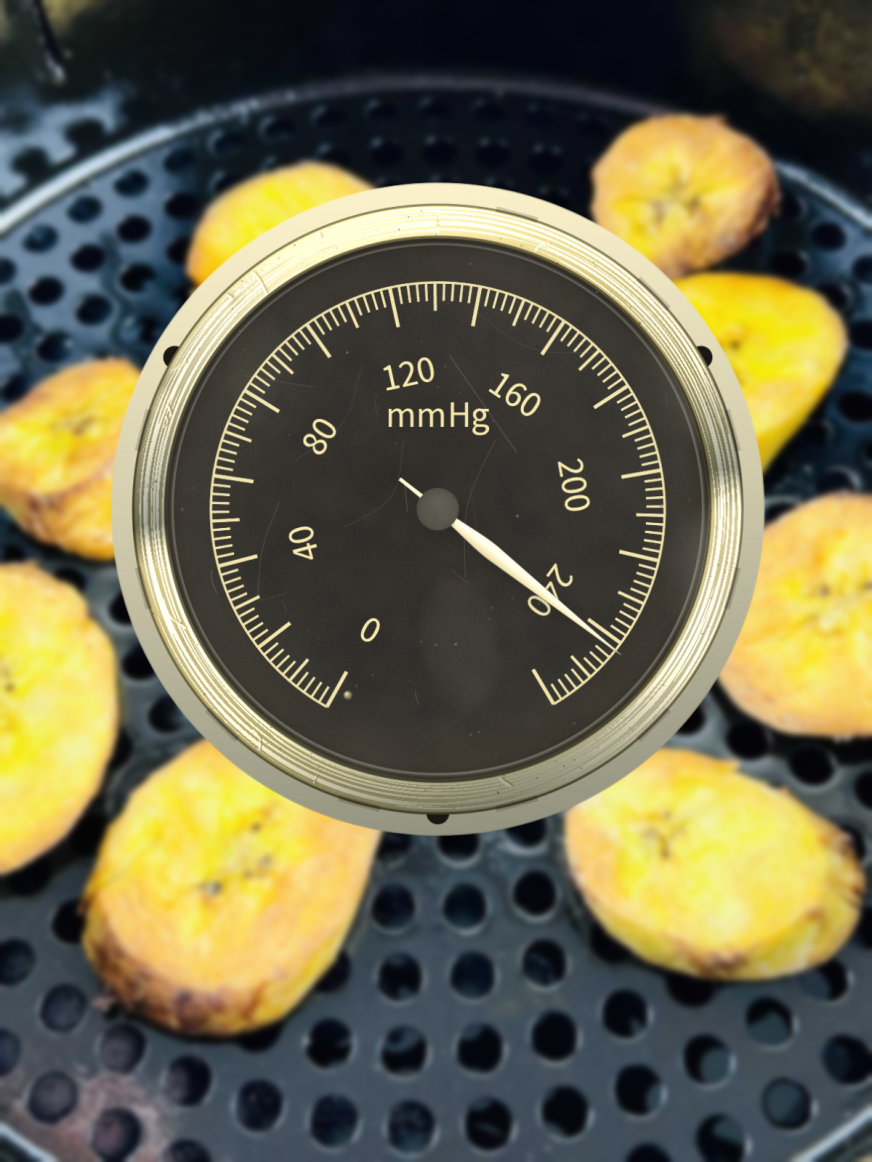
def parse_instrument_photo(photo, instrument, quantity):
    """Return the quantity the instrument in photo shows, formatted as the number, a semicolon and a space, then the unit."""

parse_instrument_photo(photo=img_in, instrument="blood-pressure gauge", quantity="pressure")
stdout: 242; mmHg
